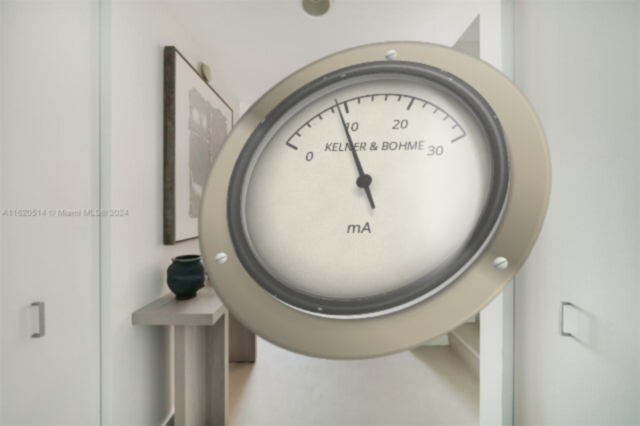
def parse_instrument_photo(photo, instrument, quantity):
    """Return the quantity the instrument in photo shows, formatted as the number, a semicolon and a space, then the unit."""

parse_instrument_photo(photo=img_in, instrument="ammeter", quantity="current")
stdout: 9; mA
